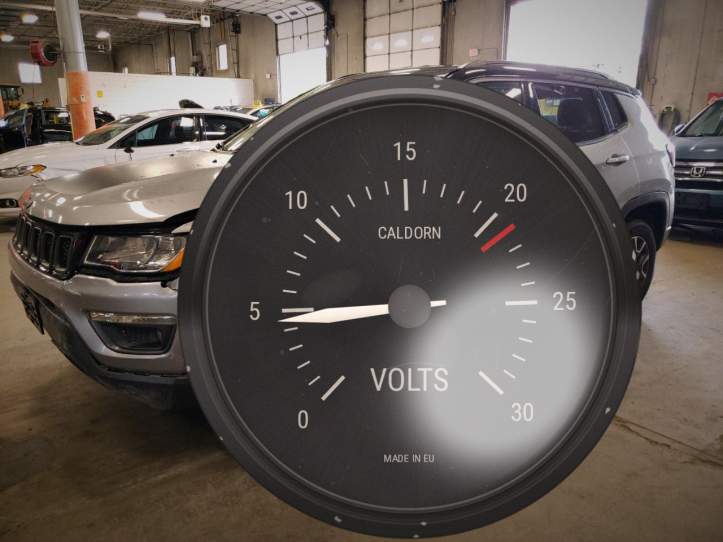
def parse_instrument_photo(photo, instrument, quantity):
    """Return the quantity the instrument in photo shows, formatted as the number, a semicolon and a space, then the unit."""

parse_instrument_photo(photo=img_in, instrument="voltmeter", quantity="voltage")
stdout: 4.5; V
